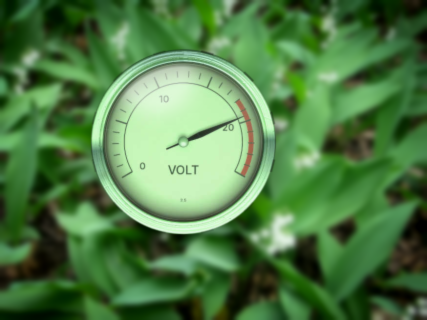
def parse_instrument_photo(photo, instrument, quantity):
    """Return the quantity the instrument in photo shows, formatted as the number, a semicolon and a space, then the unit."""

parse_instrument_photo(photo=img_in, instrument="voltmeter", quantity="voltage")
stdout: 19.5; V
